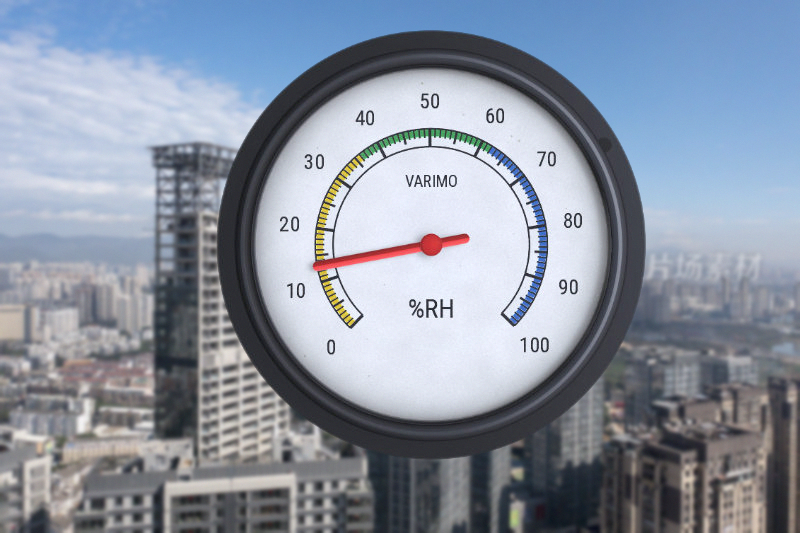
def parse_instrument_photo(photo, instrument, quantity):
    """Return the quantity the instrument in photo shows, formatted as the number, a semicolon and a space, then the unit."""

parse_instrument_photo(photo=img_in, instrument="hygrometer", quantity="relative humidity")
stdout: 13; %
